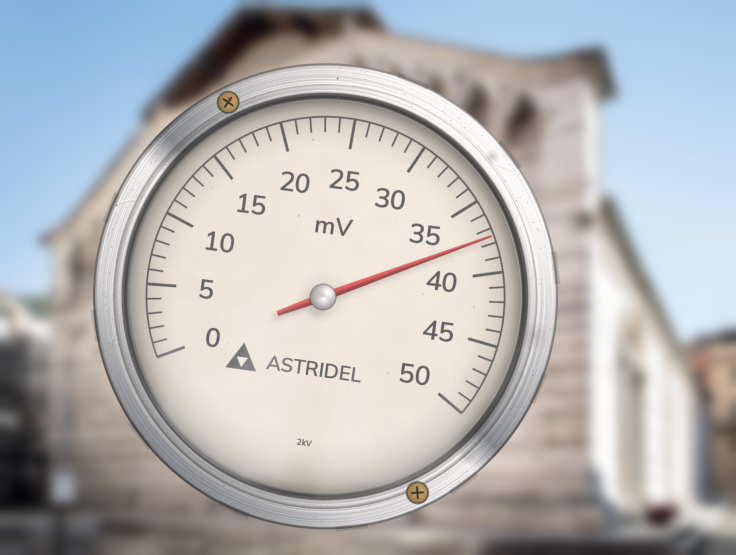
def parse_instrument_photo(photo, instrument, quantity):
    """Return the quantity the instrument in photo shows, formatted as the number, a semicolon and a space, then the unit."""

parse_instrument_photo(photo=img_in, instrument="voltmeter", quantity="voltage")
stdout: 37.5; mV
